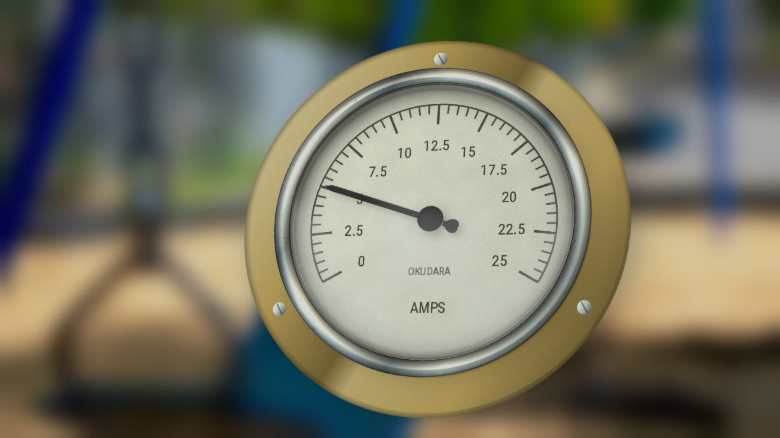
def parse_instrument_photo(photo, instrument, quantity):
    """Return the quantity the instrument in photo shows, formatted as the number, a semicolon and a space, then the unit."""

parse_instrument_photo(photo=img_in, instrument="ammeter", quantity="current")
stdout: 5; A
